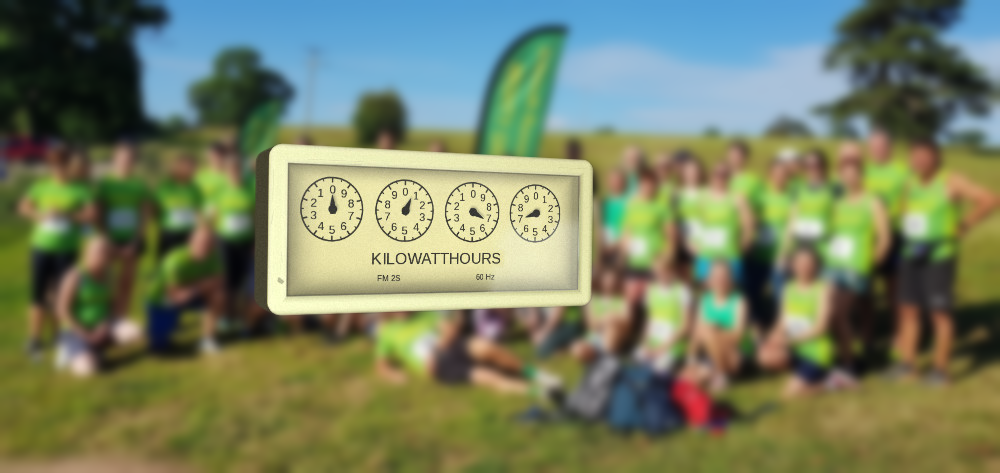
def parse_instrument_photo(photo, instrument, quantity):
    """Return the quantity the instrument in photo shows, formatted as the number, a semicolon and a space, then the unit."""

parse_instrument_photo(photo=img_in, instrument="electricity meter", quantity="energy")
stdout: 67; kWh
